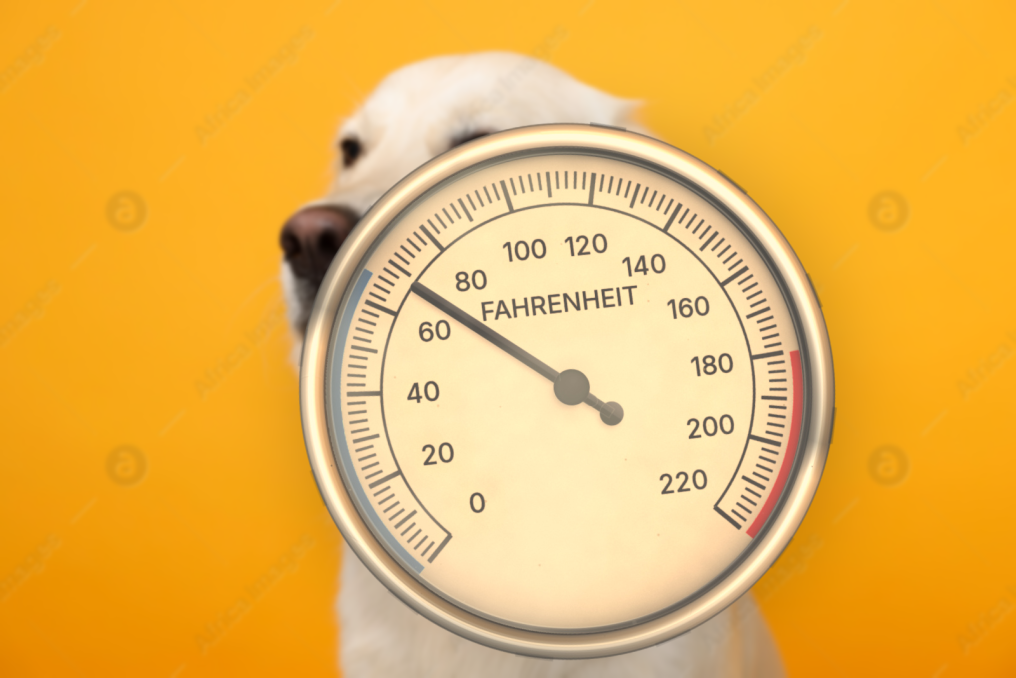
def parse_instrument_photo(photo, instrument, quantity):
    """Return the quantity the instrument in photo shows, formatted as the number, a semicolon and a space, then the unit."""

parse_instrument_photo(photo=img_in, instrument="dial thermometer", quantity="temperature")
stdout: 68; °F
